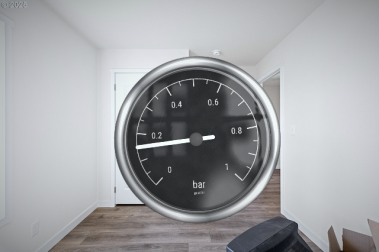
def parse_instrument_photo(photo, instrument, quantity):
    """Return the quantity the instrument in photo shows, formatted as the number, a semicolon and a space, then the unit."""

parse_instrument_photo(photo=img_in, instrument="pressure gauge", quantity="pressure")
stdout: 0.15; bar
